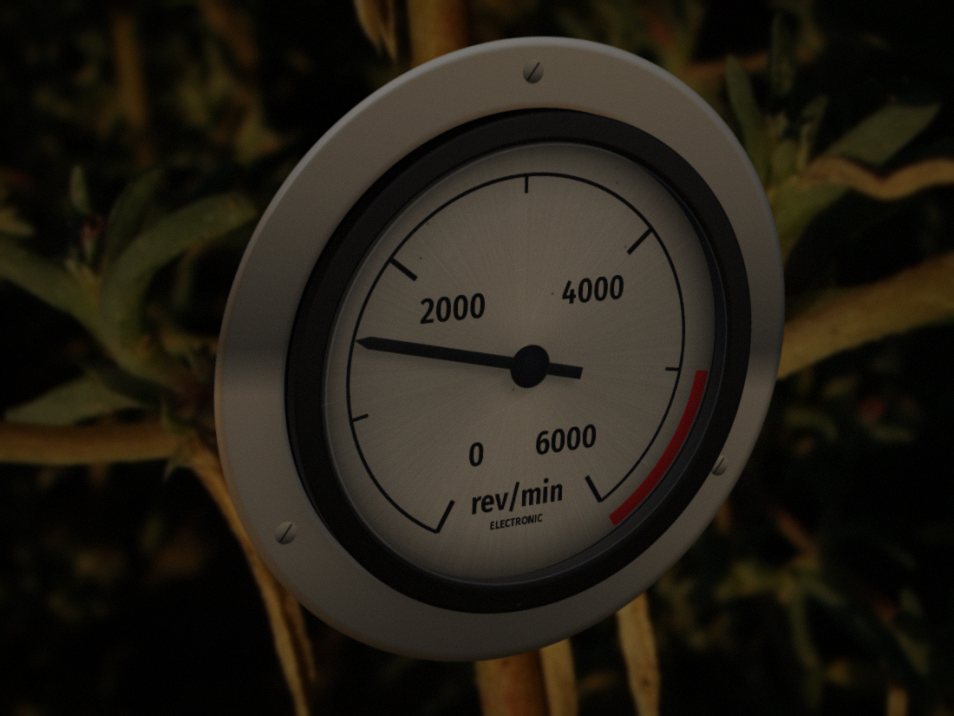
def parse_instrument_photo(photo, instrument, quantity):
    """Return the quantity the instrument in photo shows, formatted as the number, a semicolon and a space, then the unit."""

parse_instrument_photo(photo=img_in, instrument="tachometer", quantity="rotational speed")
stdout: 1500; rpm
